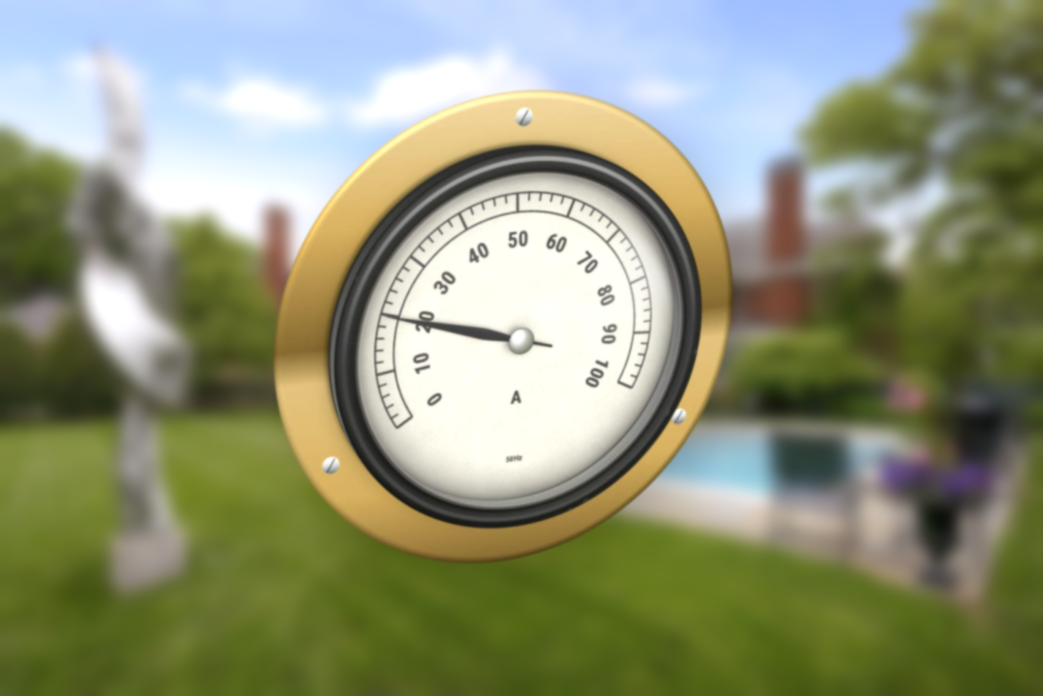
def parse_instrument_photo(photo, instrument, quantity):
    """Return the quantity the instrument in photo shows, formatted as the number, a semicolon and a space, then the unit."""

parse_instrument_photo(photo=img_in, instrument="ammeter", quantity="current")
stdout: 20; A
